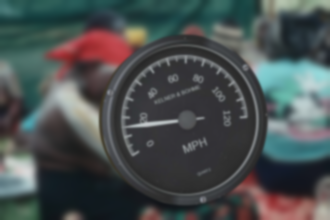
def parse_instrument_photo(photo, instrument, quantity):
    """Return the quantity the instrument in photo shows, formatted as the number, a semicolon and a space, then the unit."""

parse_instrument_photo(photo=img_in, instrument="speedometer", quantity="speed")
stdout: 15; mph
